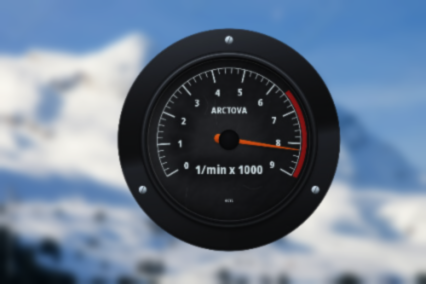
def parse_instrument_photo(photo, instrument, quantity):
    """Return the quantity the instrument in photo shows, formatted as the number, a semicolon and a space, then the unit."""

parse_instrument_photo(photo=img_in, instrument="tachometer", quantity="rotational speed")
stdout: 8200; rpm
